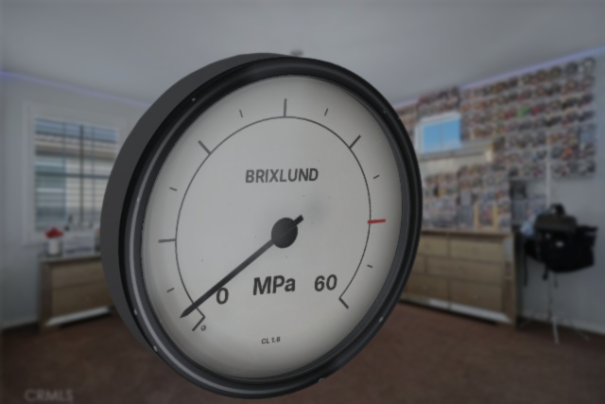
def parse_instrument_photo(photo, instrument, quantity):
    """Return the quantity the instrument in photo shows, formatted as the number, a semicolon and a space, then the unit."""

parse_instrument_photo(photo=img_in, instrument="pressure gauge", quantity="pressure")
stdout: 2.5; MPa
